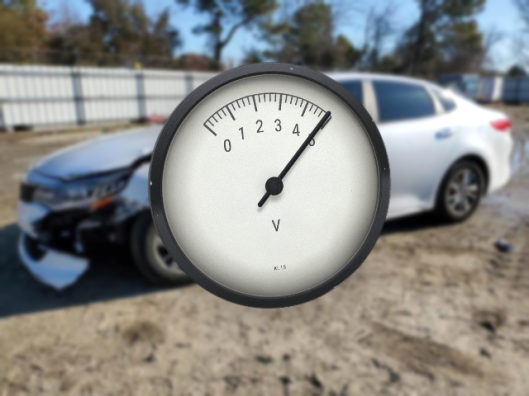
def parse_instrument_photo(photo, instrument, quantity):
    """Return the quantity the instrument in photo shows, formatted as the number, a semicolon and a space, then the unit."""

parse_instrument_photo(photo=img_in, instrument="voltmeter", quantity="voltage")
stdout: 4.8; V
